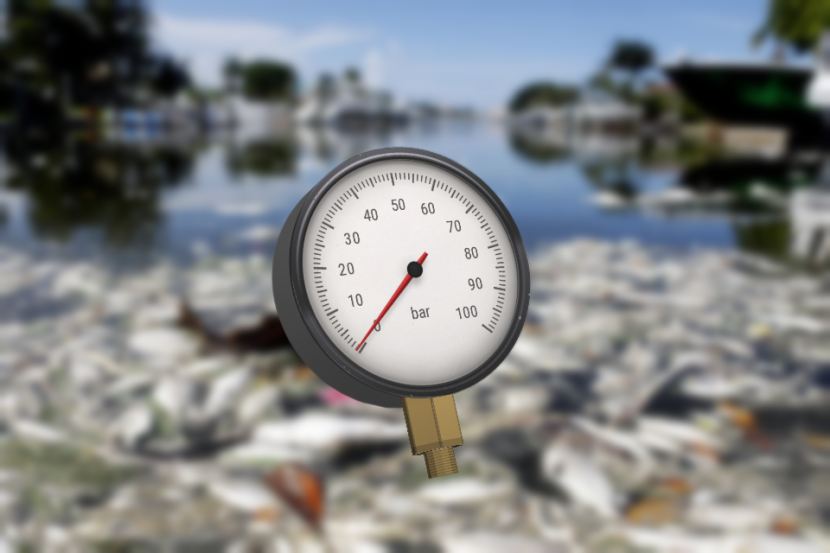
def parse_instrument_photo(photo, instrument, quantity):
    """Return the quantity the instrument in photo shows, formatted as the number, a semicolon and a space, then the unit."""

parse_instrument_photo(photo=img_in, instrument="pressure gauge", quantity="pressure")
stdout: 1; bar
